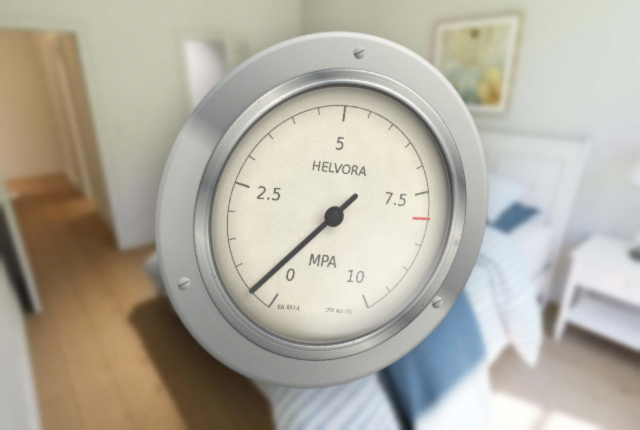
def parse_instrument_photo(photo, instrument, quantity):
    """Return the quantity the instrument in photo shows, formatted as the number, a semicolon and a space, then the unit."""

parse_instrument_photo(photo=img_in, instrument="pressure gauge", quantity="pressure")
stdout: 0.5; MPa
